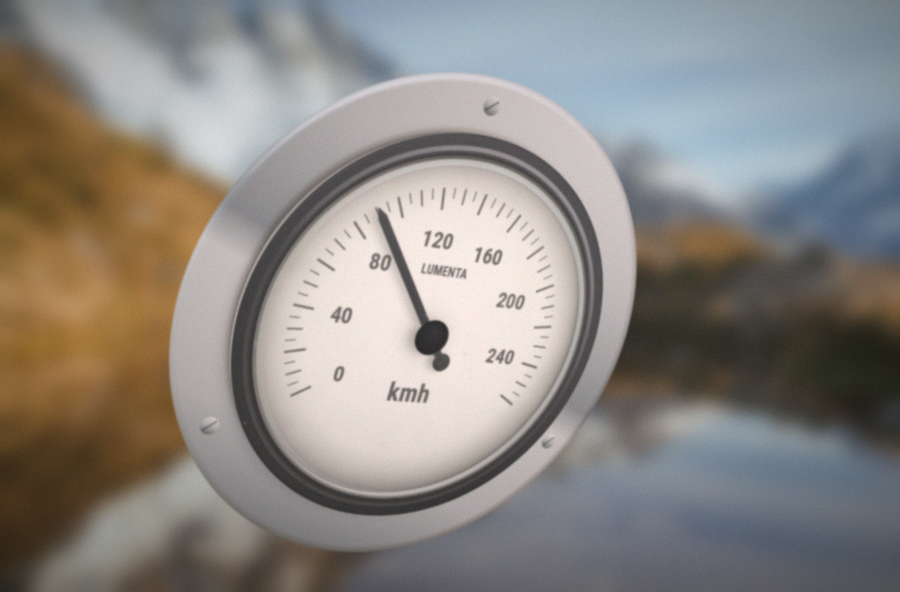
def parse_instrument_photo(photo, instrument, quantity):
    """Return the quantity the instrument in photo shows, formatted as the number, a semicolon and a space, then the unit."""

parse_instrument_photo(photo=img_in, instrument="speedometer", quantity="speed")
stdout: 90; km/h
